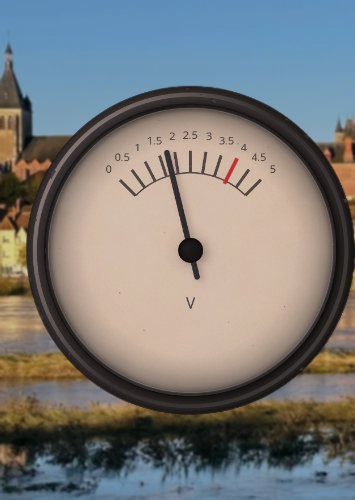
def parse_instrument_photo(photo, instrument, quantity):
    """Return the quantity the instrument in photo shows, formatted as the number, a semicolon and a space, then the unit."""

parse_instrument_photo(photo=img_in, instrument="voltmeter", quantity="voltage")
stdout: 1.75; V
